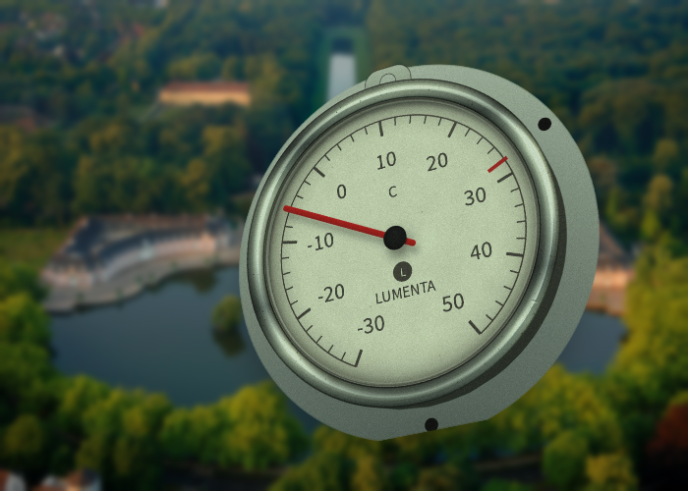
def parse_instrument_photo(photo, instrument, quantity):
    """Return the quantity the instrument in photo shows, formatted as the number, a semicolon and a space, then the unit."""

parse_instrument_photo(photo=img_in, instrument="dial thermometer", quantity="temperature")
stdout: -6; °C
